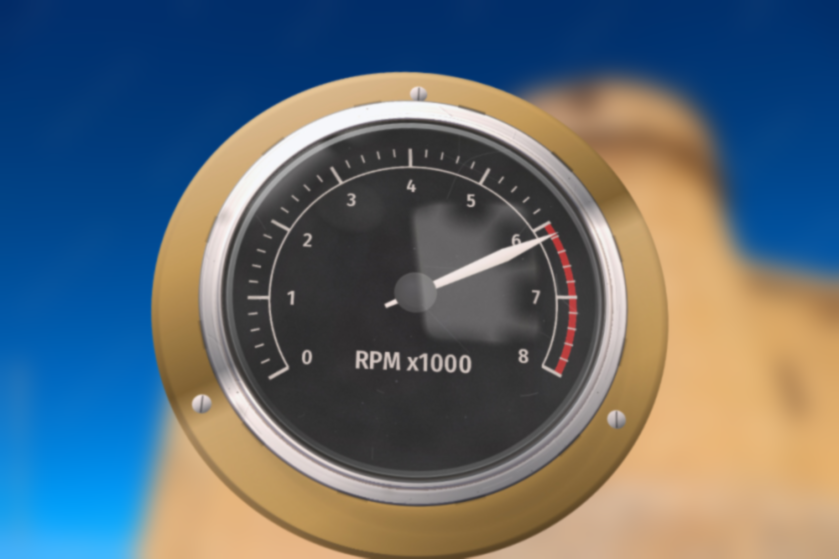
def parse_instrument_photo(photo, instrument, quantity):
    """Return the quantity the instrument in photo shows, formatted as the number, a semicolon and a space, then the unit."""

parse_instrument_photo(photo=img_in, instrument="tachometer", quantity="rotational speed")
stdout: 6200; rpm
